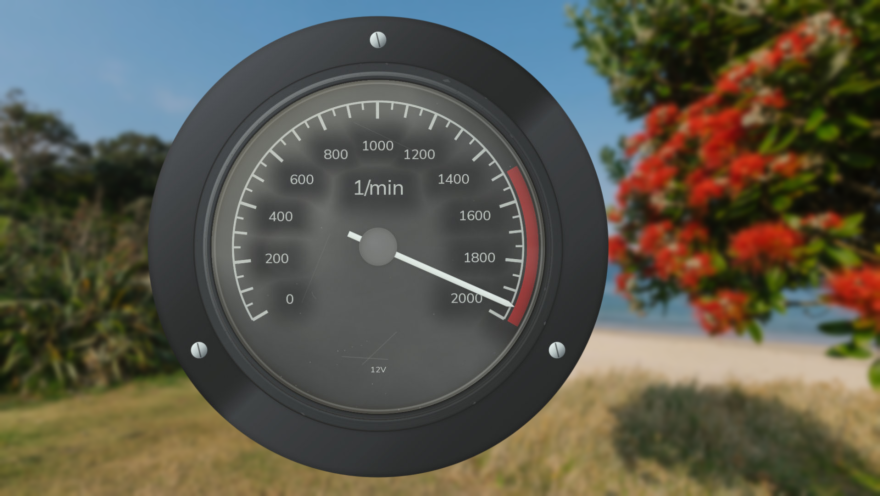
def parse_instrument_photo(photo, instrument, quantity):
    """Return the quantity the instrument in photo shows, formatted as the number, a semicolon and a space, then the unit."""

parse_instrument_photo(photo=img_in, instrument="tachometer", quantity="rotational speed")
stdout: 1950; rpm
